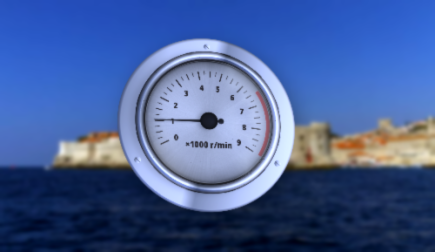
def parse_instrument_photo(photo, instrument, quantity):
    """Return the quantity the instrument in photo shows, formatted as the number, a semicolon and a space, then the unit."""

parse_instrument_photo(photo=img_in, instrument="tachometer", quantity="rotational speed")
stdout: 1000; rpm
